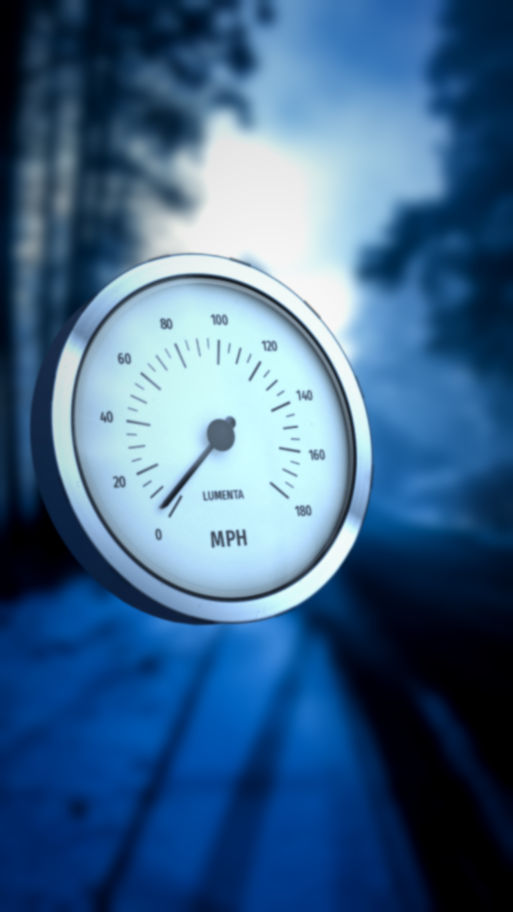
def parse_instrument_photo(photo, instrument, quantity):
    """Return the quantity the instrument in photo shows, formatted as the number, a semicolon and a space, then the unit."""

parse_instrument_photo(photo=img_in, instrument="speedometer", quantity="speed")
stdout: 5; mph
